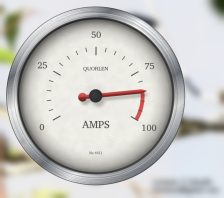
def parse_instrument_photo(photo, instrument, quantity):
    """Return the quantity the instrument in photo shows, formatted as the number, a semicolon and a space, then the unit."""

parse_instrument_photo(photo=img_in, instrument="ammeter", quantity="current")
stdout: 85; A
